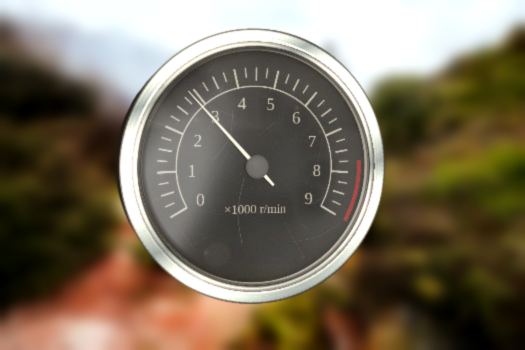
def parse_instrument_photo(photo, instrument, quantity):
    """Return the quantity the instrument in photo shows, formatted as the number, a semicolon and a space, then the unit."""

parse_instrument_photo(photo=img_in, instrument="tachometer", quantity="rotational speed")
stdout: 2875; rpm
